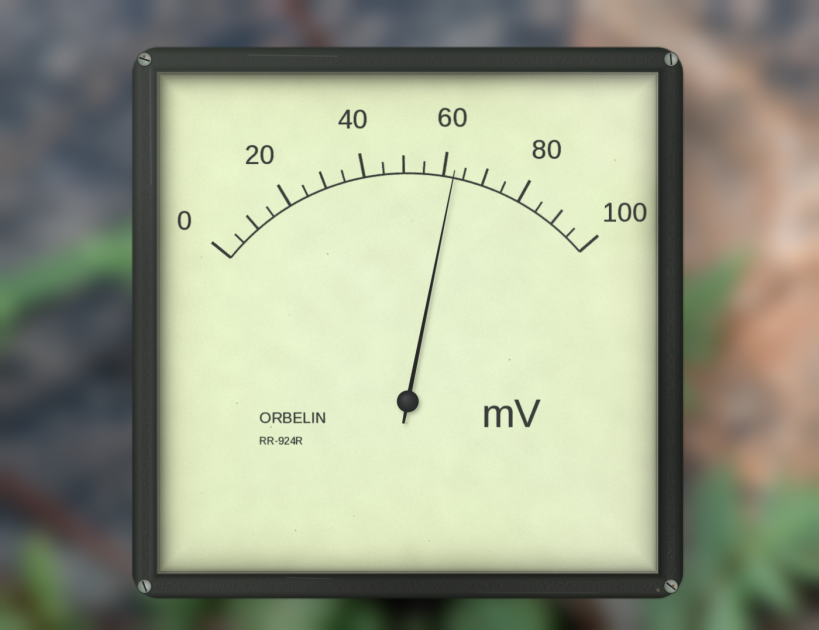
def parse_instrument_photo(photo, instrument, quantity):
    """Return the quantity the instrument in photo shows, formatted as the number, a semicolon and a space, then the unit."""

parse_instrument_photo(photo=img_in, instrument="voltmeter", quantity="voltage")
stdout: 62.5; mV
